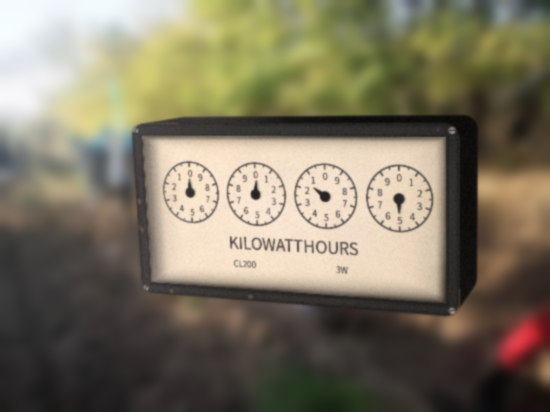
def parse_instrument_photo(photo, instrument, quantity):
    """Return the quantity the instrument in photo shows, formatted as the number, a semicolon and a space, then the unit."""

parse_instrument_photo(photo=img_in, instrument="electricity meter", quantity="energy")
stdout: 15; kWh
